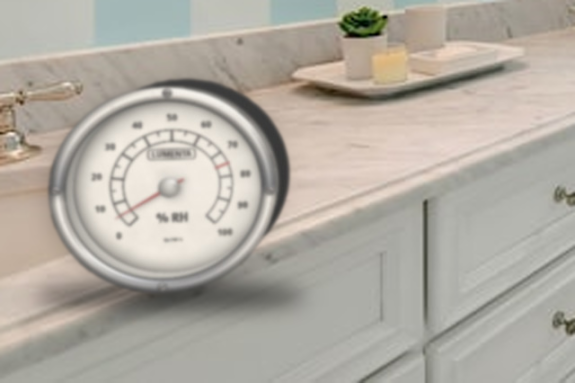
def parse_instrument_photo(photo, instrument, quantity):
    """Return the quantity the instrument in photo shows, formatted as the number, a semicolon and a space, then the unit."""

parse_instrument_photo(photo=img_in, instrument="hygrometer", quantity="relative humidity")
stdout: 5; %
